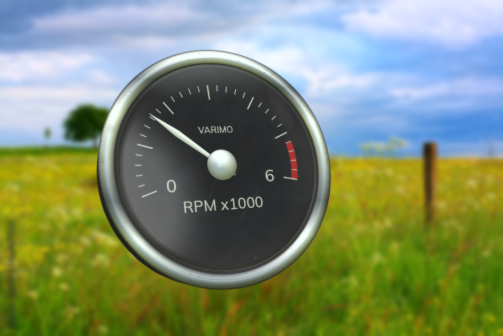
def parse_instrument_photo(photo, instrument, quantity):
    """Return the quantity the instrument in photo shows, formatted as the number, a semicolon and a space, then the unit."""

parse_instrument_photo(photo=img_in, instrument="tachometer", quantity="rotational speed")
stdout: 1600; rpm
